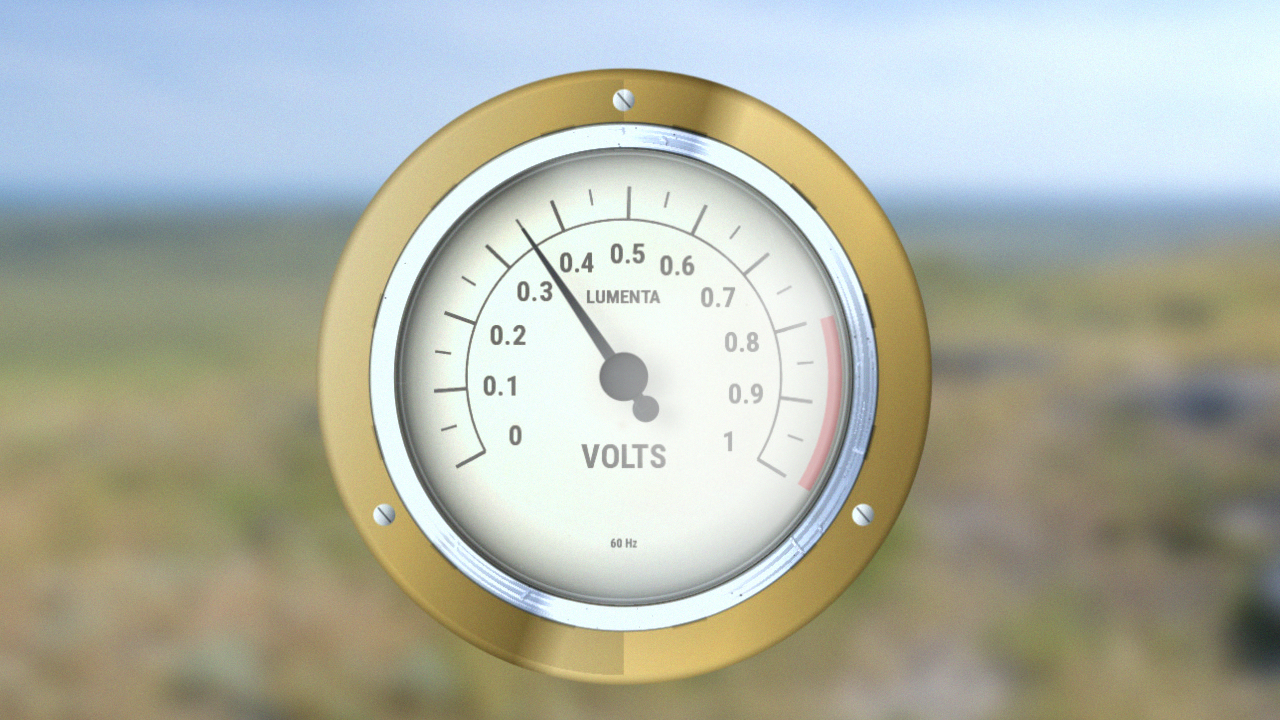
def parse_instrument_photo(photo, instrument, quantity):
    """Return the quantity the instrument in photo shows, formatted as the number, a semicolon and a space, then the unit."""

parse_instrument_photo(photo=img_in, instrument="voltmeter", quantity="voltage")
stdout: 0.35; V
